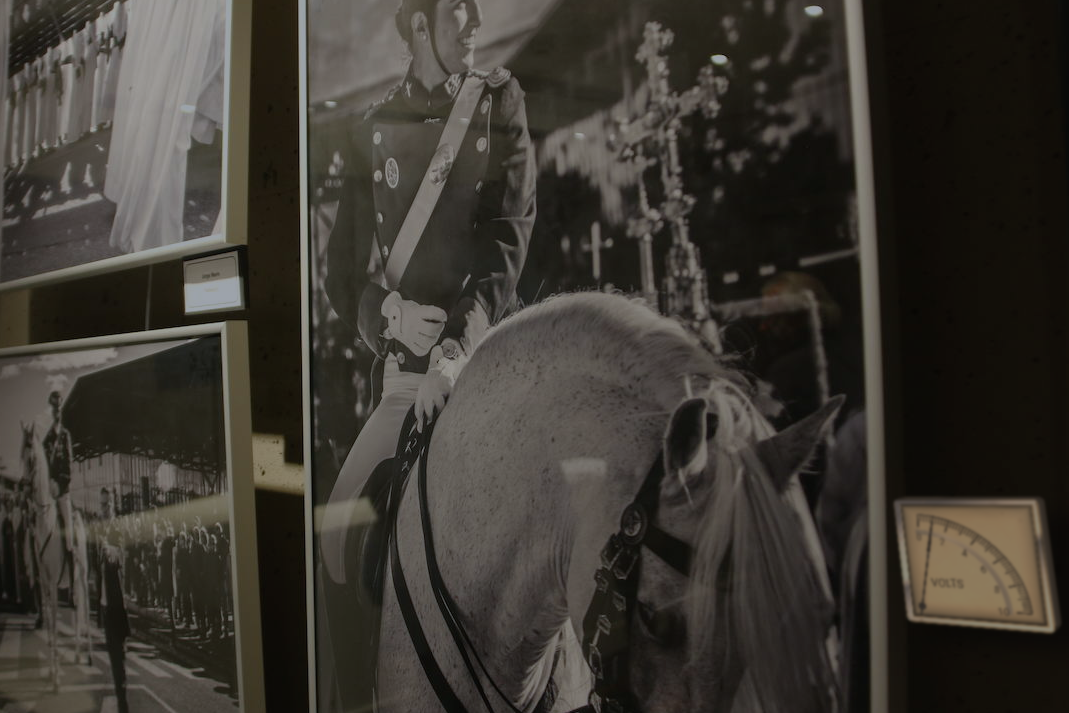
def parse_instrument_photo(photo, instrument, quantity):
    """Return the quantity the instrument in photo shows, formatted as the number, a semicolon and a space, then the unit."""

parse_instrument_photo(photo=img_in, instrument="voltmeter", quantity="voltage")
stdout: 1; V
